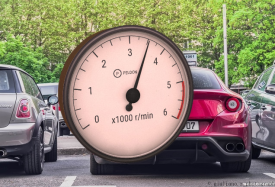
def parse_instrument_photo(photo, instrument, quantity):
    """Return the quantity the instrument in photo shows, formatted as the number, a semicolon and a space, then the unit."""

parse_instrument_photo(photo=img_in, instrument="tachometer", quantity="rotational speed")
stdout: 3500; rpm
